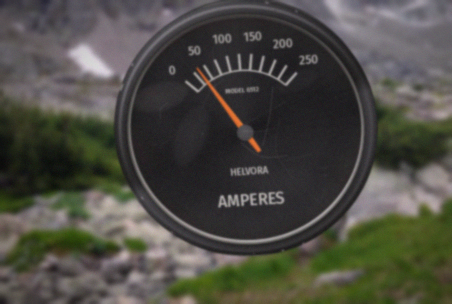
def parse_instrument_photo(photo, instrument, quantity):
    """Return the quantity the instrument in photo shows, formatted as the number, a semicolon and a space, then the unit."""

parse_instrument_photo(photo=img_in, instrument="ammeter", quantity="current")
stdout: 37.5; A
